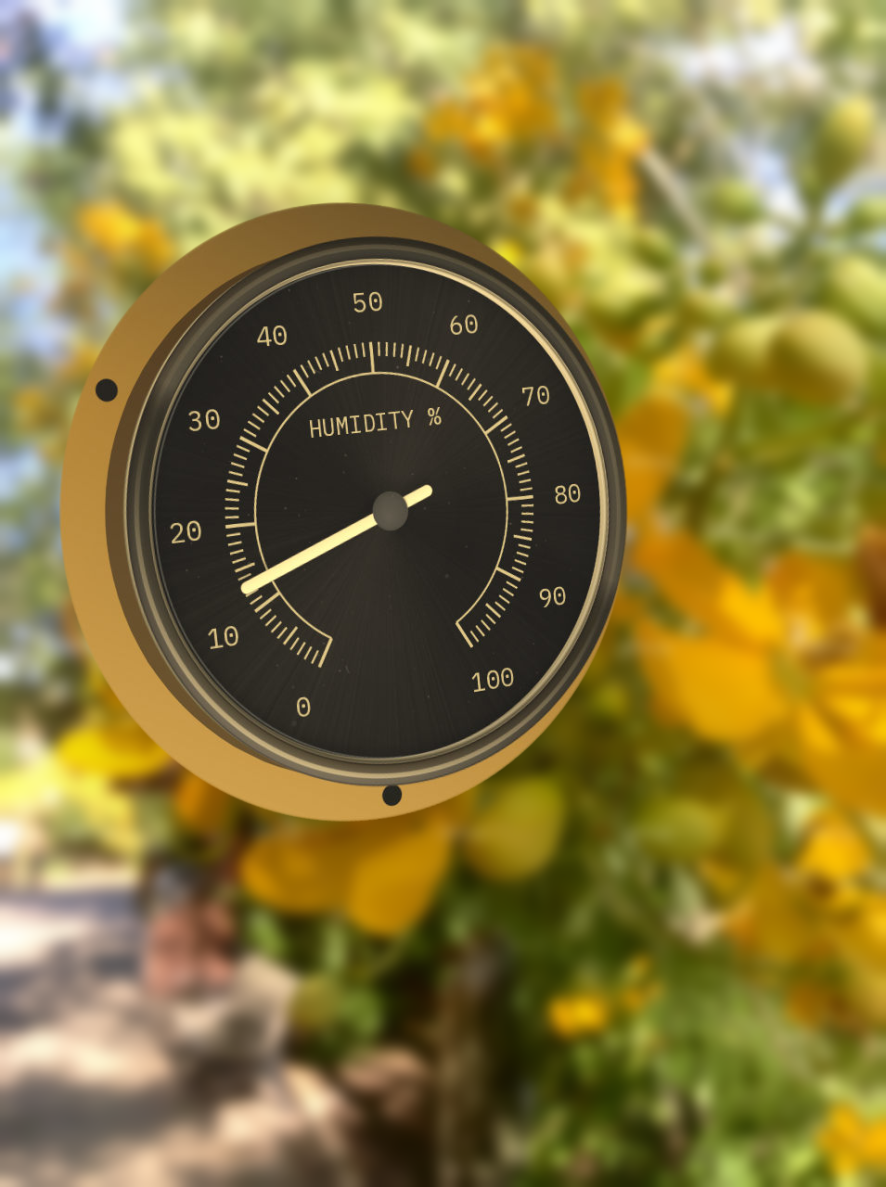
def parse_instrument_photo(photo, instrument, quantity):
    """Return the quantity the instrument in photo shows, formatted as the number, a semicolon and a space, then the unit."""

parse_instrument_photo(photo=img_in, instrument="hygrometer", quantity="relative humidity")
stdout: 13; %
